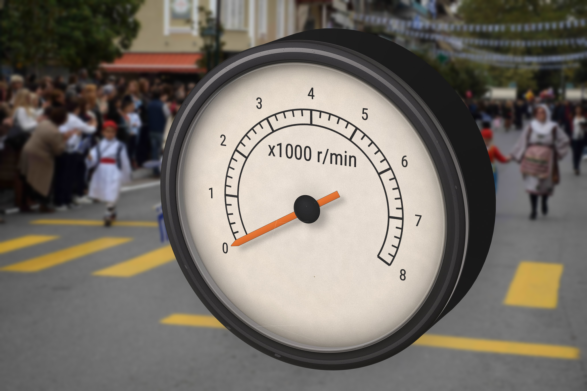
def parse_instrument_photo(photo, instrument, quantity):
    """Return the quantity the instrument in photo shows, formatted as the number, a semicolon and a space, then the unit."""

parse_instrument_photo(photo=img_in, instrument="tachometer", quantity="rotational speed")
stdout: 0; rpm
